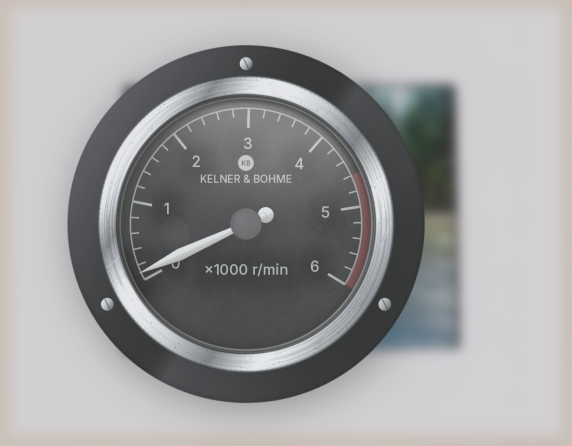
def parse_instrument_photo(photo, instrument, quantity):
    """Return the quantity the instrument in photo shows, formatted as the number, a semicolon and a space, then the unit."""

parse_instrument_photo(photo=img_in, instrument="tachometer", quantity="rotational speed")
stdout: 100; rpm
